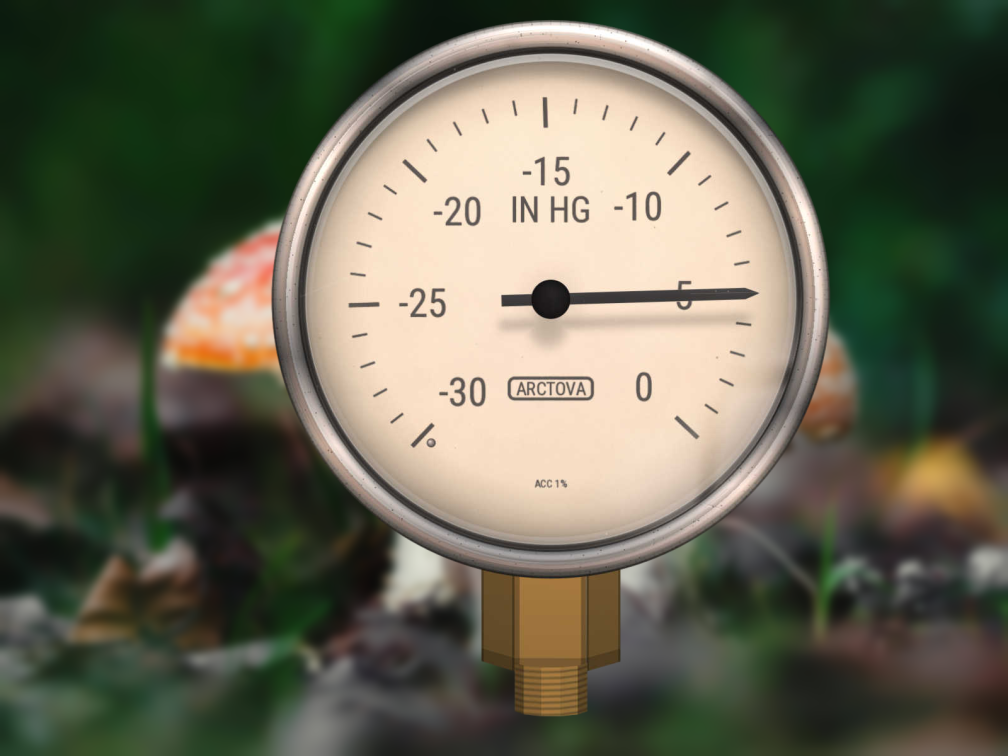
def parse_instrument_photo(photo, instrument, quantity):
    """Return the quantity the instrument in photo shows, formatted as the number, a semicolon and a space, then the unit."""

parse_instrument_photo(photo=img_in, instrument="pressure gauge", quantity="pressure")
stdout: -5; inHg
